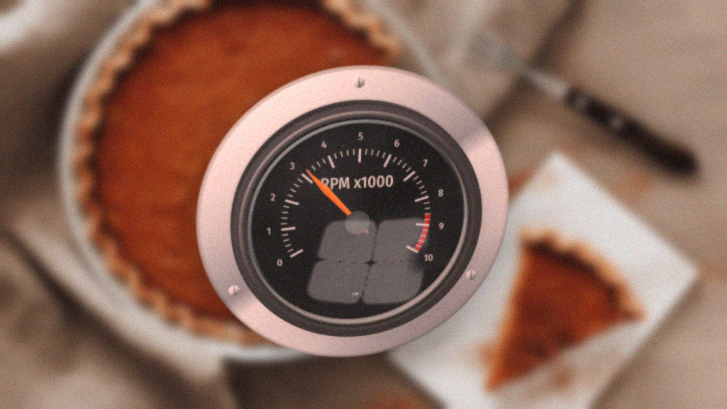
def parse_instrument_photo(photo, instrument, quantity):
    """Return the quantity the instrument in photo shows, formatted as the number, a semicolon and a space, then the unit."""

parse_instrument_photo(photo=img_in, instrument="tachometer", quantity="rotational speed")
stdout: 3200; rpm
